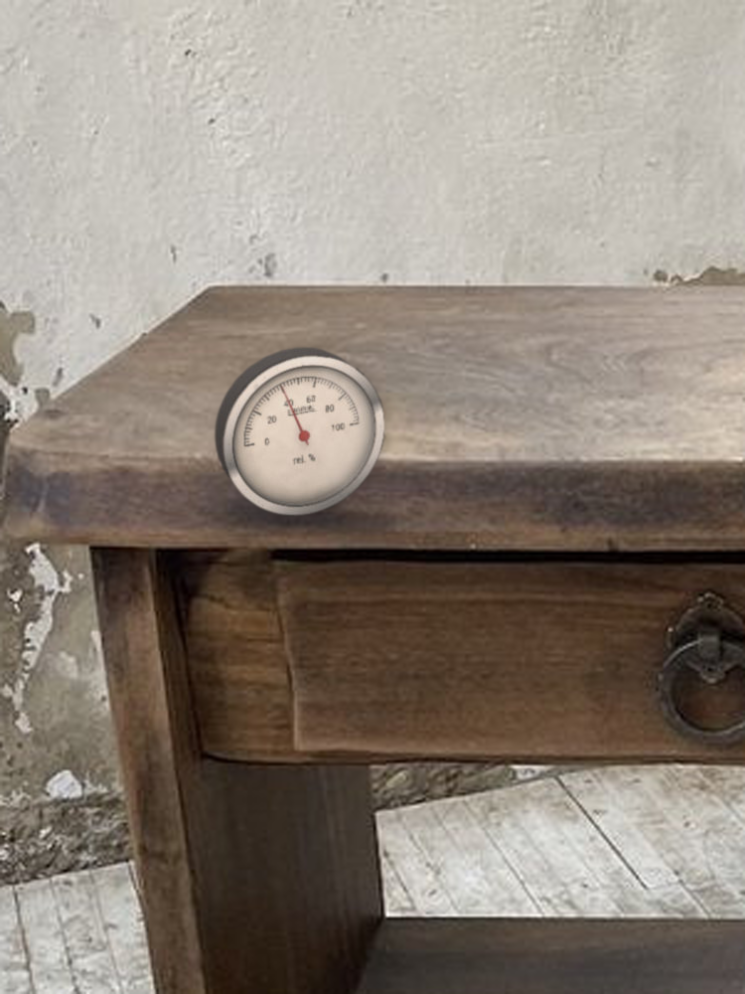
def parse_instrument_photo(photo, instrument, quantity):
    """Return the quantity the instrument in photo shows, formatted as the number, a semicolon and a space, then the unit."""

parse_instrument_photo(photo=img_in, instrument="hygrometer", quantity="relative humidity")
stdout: 40; %
